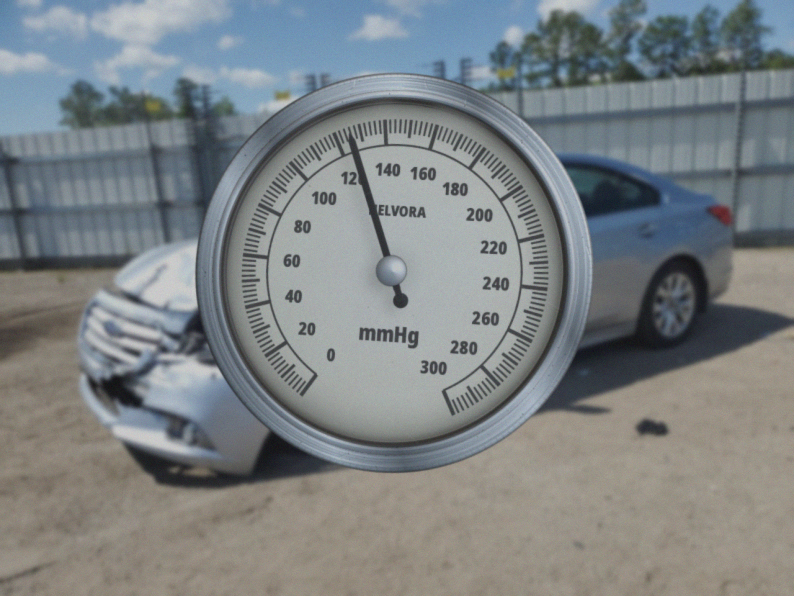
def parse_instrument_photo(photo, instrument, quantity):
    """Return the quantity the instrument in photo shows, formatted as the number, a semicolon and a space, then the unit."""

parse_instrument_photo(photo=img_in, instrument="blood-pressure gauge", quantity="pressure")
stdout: 126; mmHg
